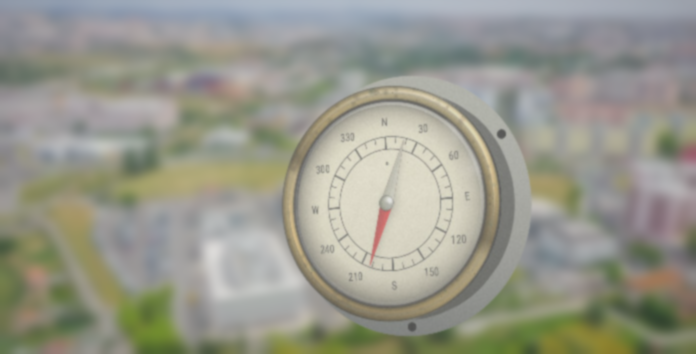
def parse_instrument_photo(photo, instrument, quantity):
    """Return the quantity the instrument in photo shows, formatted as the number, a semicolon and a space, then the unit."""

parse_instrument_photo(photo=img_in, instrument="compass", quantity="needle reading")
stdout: 200; °
